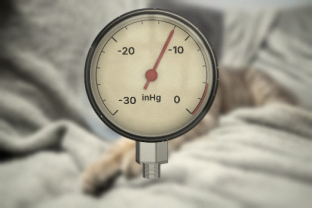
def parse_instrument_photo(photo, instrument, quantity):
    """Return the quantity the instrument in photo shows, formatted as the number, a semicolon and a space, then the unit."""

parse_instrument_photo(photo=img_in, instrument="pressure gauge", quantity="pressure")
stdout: -12; inHg
